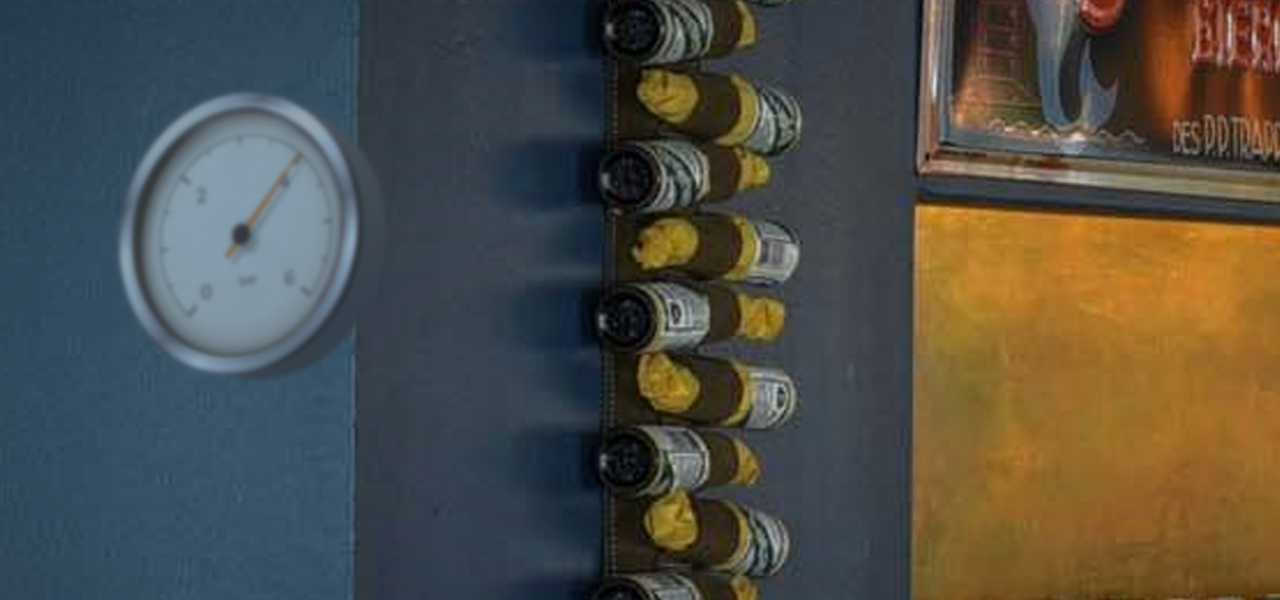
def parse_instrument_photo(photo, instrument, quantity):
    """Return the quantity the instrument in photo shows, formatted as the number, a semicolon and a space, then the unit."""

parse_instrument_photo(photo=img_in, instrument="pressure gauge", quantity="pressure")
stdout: 4; bar
